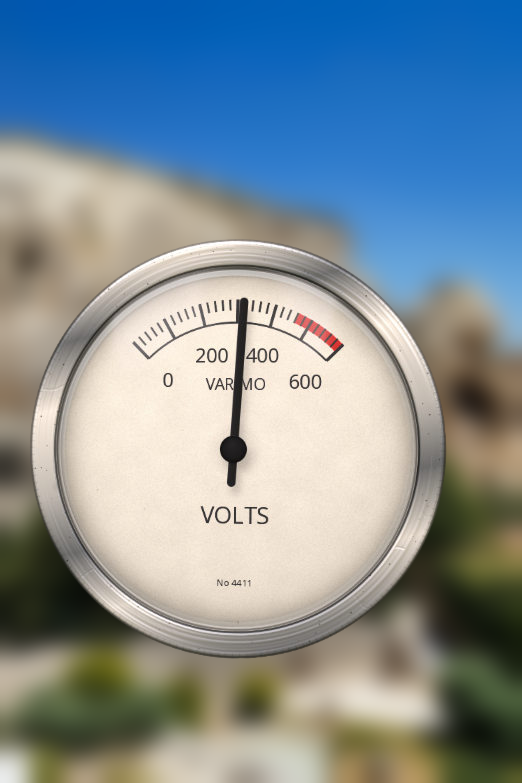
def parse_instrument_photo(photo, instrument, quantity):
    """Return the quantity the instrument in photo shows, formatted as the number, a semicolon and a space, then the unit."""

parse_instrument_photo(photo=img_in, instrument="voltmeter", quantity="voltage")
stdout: 320; V
